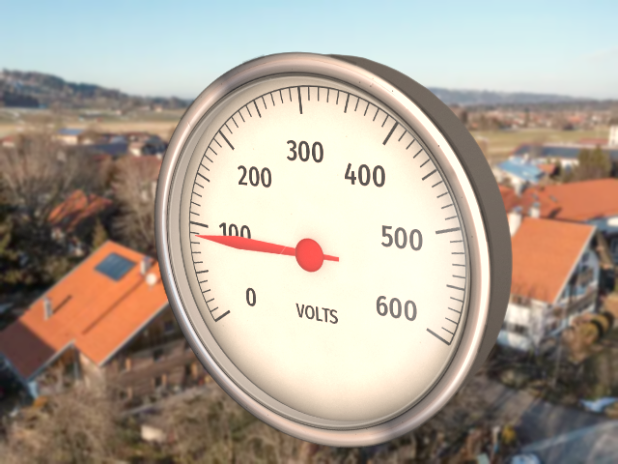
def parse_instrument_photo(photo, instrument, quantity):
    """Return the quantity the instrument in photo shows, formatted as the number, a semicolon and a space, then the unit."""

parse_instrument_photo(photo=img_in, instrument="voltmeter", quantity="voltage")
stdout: 90; V
